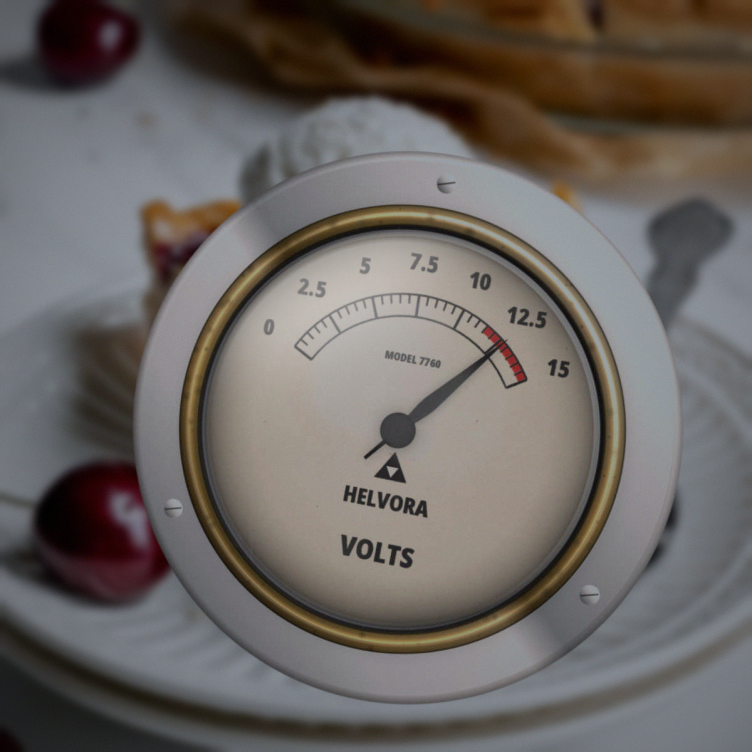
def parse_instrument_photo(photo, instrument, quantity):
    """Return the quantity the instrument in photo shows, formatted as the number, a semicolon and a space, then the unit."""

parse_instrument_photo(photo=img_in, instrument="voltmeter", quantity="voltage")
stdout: 12.75; V
